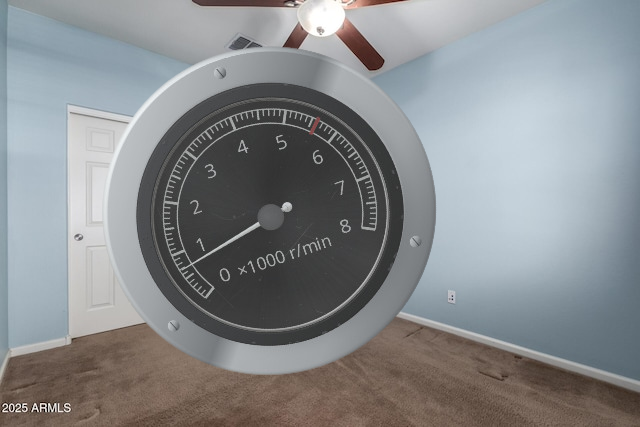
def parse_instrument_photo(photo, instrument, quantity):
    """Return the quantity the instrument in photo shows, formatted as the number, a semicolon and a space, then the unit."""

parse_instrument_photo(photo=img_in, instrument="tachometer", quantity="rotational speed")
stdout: 700; rpm
